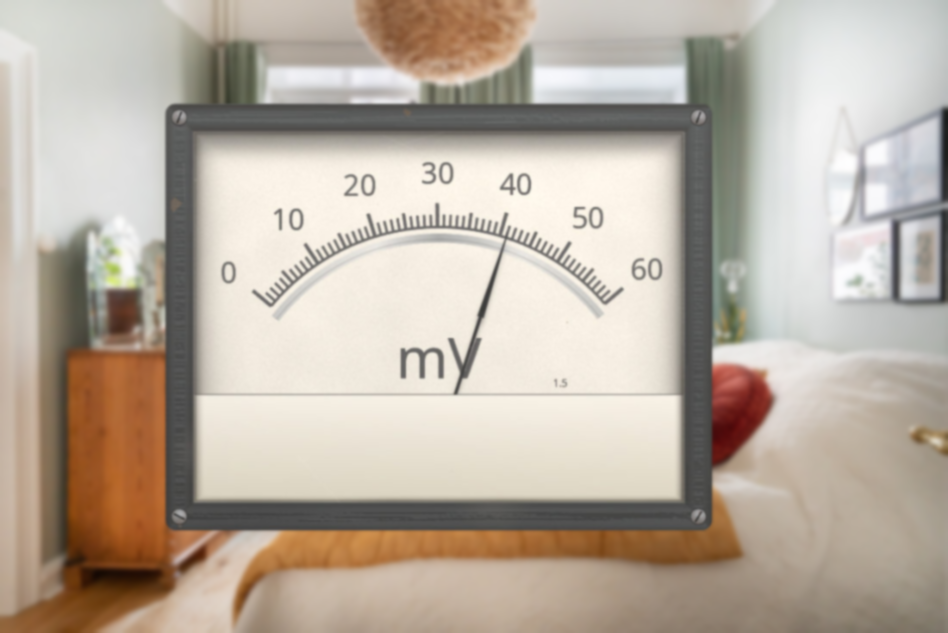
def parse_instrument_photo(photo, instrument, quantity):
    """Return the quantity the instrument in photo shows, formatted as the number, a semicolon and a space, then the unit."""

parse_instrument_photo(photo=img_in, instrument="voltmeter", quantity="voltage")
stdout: 41; mV
